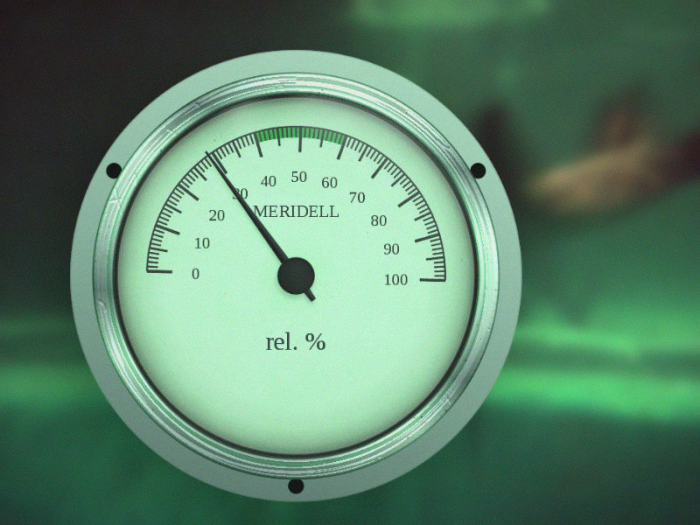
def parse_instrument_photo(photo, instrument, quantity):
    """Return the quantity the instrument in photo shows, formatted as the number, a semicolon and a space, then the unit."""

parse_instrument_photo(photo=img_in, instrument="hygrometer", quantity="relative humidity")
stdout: 29; %
